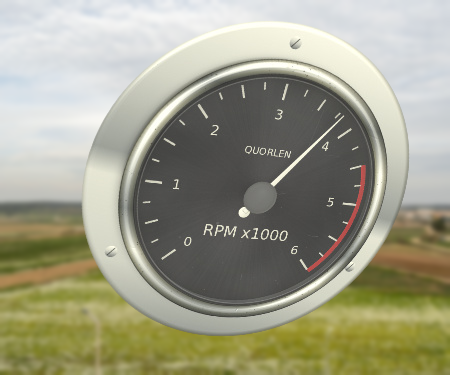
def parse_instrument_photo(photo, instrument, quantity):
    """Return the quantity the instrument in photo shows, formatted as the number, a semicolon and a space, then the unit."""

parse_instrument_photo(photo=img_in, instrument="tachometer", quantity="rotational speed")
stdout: 3750; rpm
